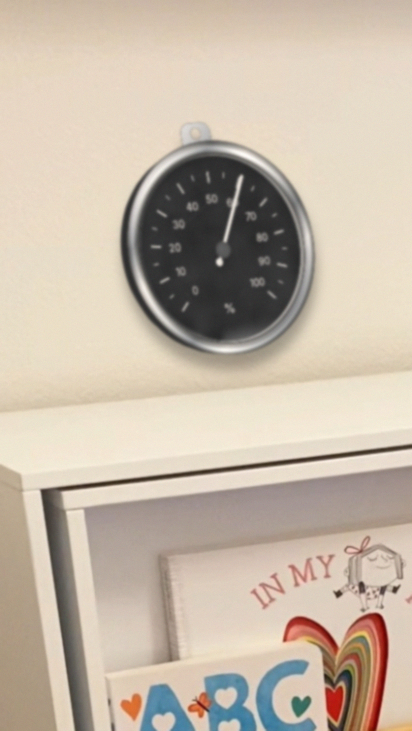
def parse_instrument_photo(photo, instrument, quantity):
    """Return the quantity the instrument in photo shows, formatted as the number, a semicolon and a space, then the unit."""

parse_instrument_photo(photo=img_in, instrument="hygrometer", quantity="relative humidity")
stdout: 60; %
